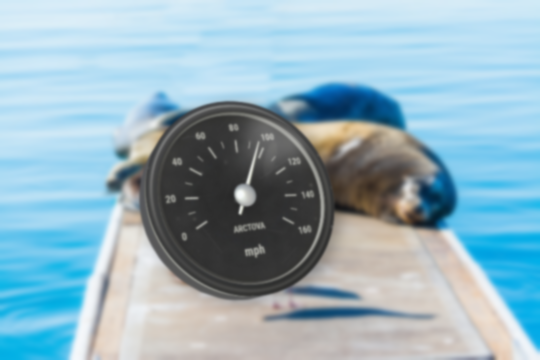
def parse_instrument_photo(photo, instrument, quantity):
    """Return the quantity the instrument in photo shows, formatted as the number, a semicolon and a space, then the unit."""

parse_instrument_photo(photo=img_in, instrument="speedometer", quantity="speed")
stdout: 95; mph
